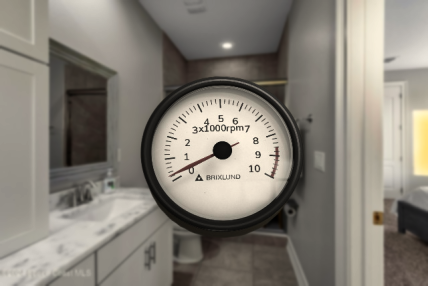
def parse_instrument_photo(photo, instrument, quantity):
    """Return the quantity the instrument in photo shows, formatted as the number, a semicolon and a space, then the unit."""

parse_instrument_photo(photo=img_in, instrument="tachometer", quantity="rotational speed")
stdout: 200; rpm
